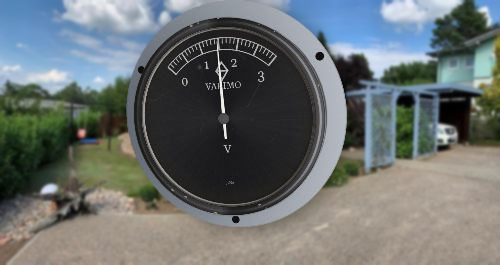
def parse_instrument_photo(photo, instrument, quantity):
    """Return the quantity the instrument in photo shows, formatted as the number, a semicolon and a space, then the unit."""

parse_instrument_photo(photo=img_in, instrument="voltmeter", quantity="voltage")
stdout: 1.5; V
